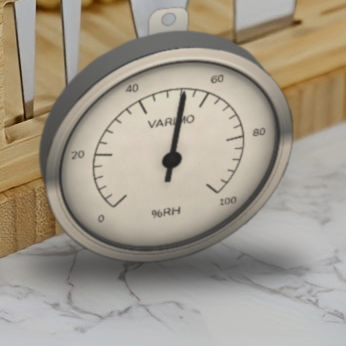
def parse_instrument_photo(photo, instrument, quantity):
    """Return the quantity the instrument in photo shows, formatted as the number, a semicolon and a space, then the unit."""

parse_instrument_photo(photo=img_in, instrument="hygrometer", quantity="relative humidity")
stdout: 52; %
